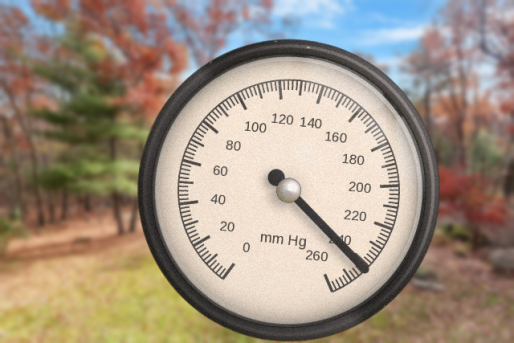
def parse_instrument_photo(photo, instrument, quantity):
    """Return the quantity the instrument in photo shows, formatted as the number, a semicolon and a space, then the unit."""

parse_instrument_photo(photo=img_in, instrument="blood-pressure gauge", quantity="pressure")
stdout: 242; mmHg
